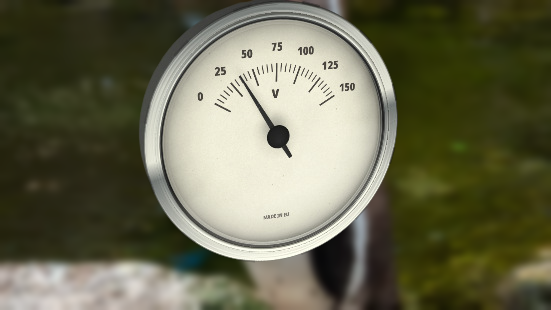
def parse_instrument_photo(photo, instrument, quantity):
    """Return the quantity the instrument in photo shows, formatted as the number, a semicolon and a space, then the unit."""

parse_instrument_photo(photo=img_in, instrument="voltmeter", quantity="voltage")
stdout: 35; V
